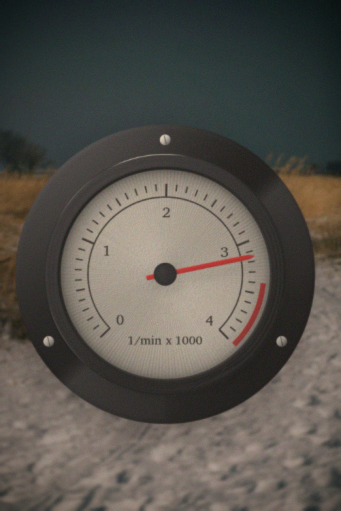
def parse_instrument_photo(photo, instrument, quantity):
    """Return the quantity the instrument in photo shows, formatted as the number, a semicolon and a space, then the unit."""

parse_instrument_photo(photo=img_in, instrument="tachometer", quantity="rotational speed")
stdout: 3150; rpm
